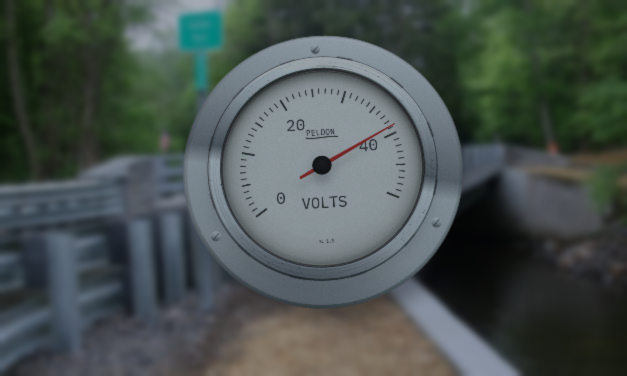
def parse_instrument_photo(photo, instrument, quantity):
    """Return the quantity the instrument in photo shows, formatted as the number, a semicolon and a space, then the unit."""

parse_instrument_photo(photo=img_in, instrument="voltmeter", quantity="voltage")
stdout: 39; V
